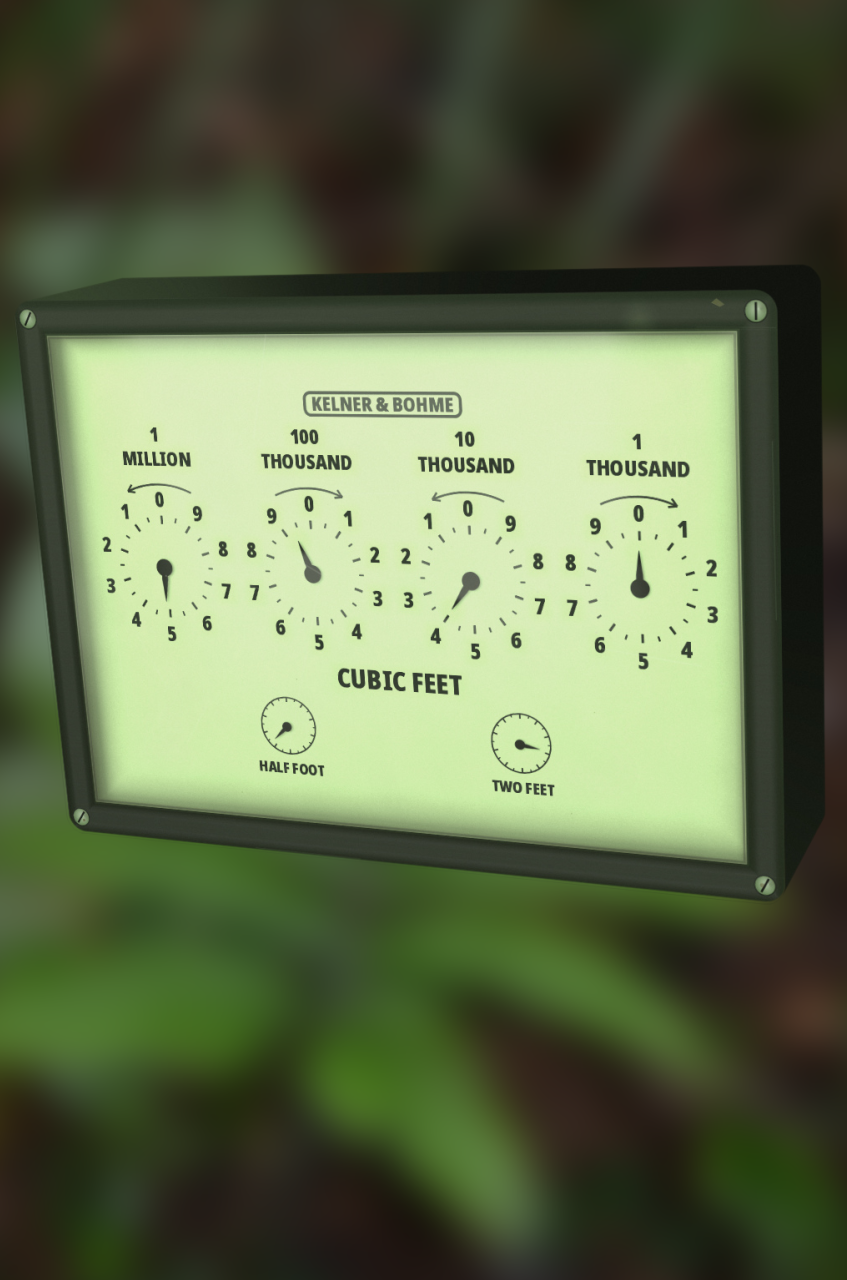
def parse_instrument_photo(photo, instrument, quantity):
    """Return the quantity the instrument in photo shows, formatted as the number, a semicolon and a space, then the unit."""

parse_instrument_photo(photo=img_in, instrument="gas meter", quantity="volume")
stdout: 494000; ft³
